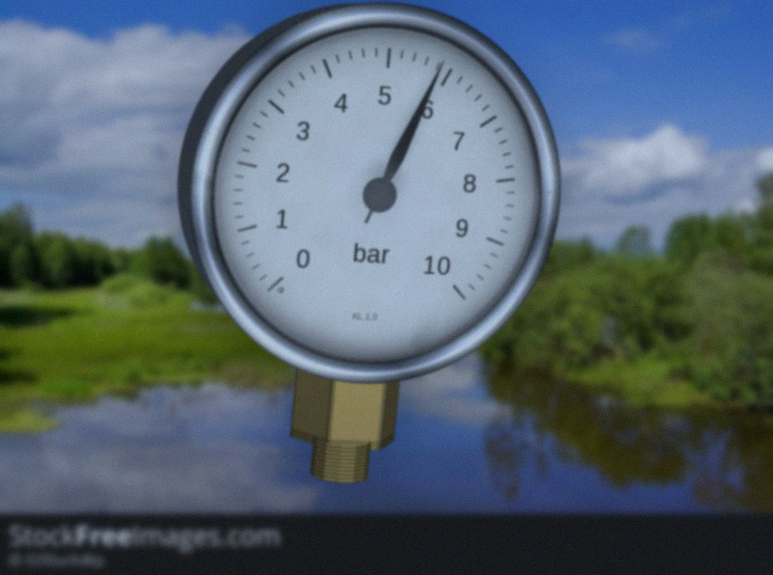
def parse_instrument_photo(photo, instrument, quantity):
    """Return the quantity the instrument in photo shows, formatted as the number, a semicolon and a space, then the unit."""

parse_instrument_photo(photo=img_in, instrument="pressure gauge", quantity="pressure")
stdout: 5.8; bar
